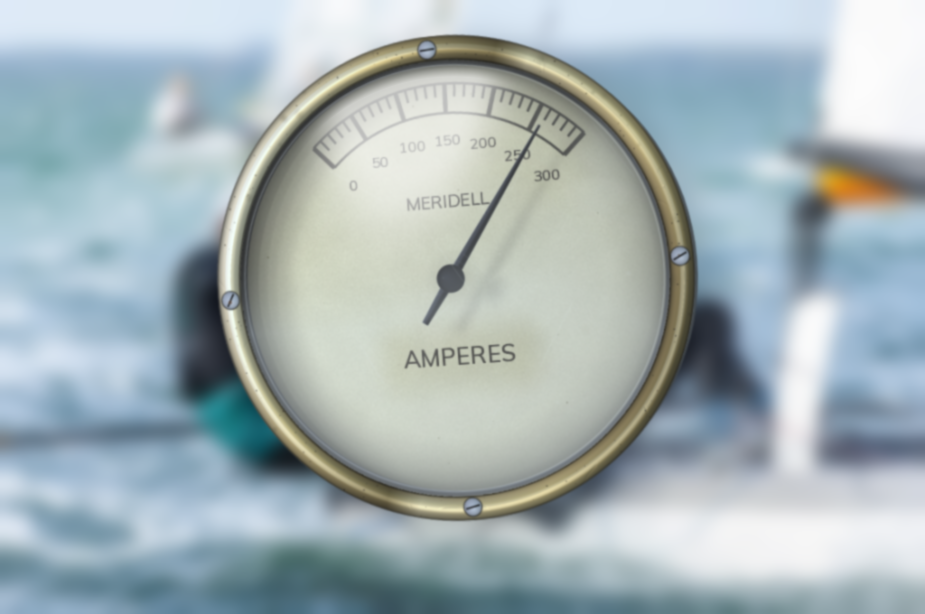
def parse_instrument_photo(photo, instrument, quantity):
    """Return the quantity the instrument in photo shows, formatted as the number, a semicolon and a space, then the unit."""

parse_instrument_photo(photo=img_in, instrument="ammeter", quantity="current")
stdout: 260; A
